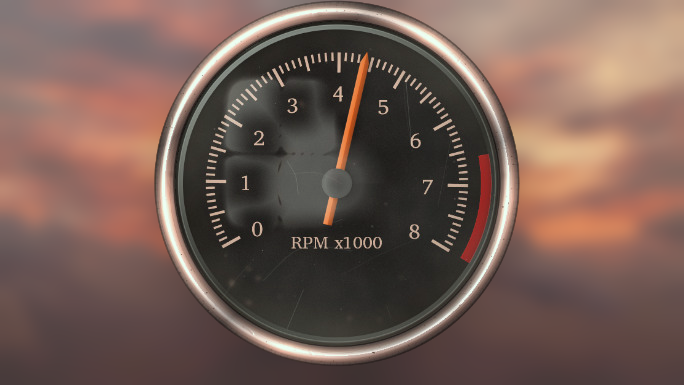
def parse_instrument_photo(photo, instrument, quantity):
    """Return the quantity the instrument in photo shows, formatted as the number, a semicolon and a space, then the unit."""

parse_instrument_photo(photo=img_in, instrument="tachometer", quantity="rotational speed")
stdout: 4400; rpm
